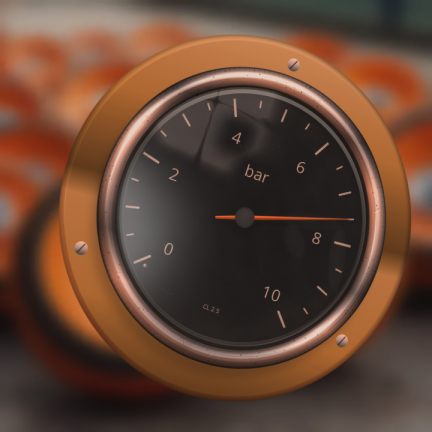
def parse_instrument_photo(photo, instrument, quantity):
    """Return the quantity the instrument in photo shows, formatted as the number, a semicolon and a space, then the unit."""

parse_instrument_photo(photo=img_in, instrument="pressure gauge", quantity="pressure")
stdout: 7.5; bar
